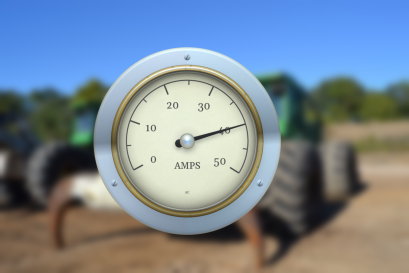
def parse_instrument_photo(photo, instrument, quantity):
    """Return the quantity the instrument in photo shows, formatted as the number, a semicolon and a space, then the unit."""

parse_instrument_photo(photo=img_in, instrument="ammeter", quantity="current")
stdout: 40; A
